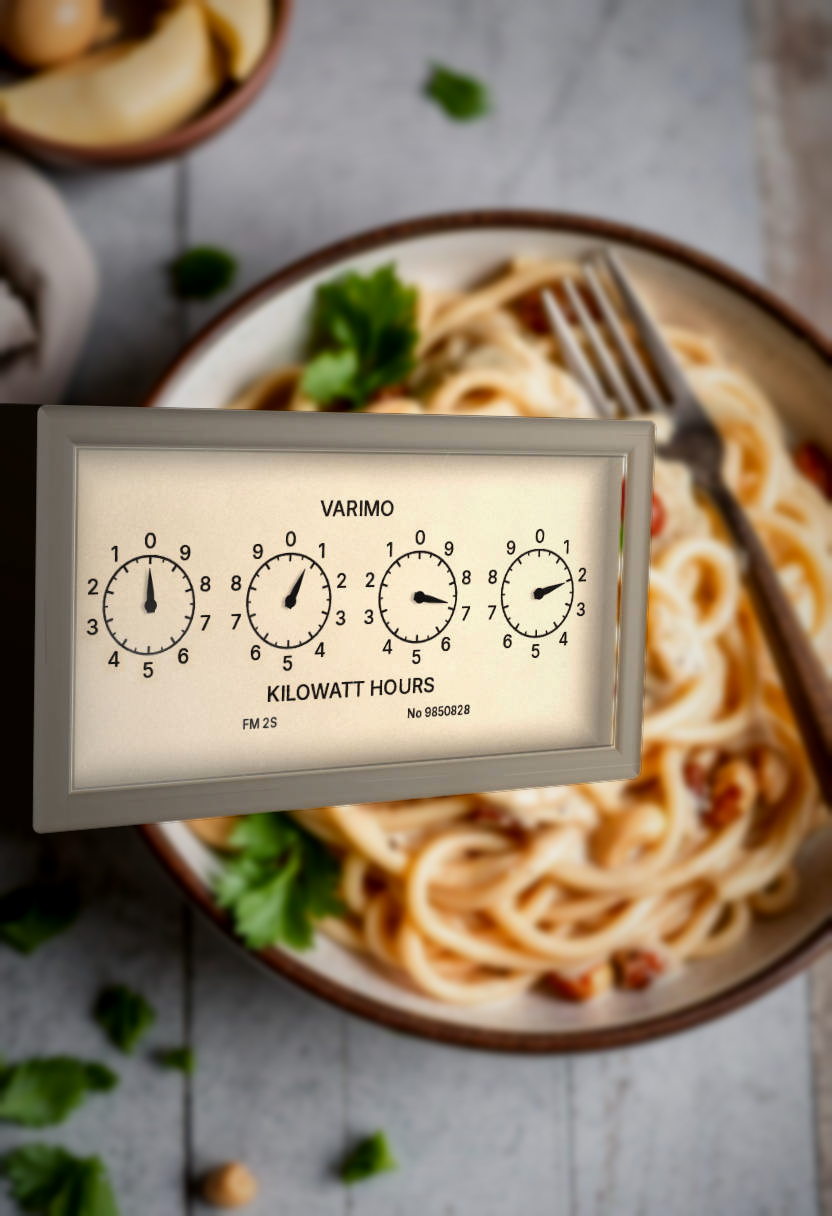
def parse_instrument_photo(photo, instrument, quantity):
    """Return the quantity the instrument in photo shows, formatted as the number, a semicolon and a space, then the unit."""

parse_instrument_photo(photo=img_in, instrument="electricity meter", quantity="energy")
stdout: 72; kWh
